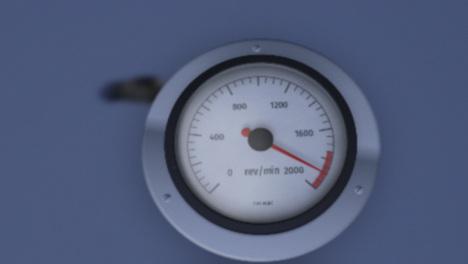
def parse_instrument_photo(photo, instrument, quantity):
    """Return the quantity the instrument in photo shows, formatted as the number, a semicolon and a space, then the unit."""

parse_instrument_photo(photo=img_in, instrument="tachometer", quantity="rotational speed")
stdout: 1900; rpm
